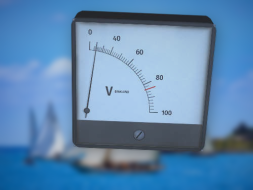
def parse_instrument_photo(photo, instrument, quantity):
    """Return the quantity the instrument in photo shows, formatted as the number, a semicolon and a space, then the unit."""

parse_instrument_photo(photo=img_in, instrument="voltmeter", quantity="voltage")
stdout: 20; V
